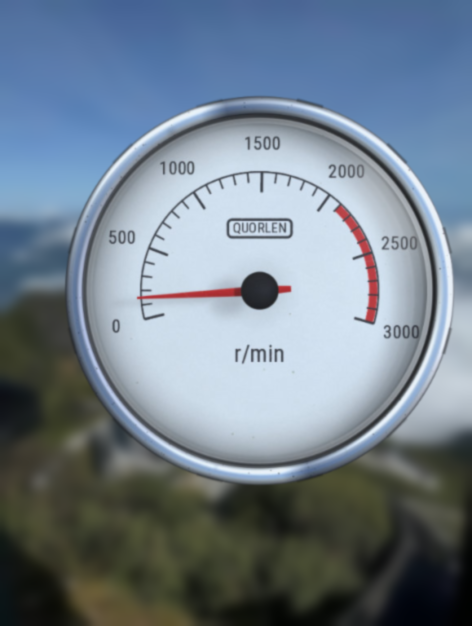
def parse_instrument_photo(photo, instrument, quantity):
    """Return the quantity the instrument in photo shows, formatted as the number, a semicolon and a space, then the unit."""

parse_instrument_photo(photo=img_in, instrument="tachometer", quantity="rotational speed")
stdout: 150; rpm
